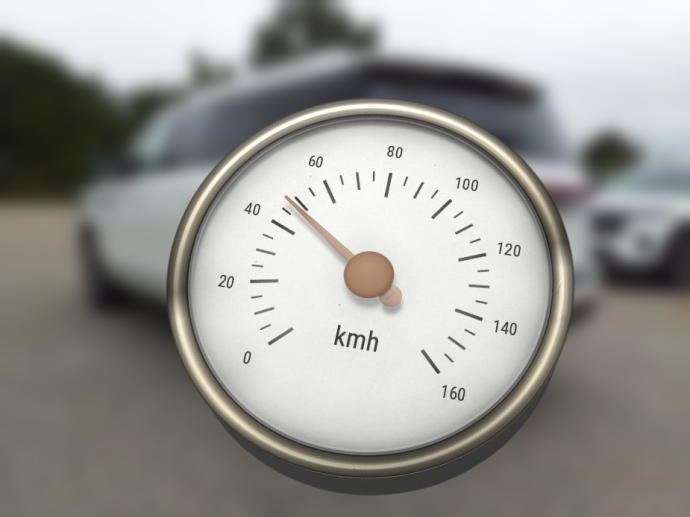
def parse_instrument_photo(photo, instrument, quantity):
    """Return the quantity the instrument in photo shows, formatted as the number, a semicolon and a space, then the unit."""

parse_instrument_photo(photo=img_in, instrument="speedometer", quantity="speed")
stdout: 47.5; km/h
